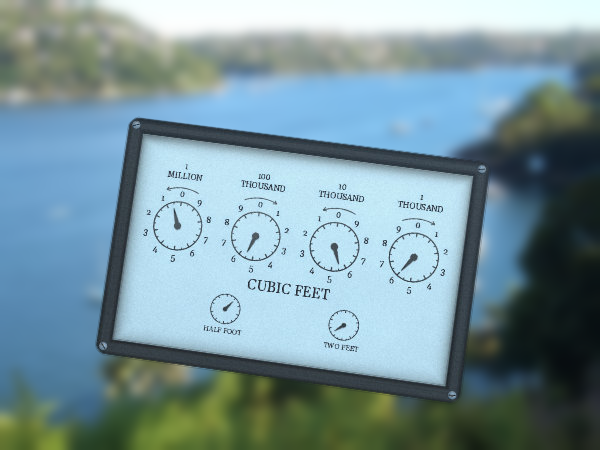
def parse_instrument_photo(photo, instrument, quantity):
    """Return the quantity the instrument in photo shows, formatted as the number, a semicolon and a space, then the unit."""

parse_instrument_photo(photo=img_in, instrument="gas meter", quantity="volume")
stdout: 55600; ft³
